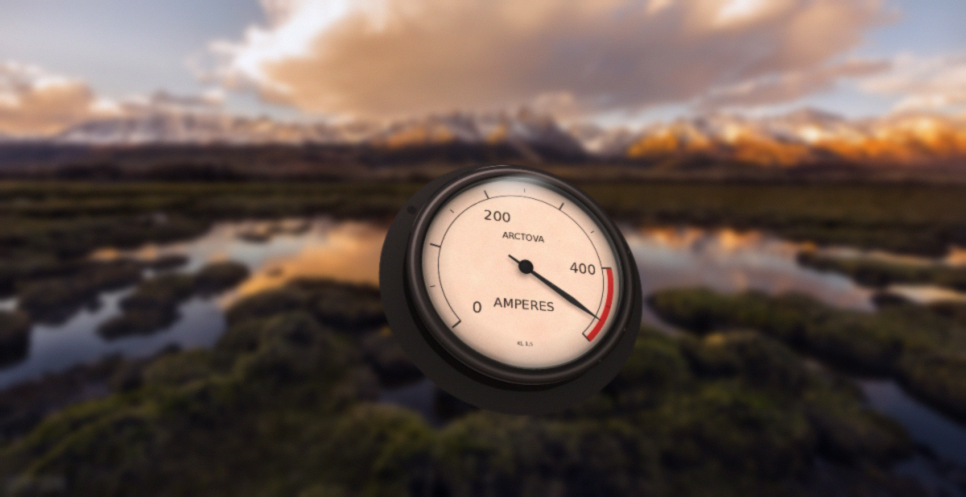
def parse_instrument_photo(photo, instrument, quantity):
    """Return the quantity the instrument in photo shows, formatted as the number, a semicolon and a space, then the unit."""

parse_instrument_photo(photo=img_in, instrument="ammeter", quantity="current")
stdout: 475; A
